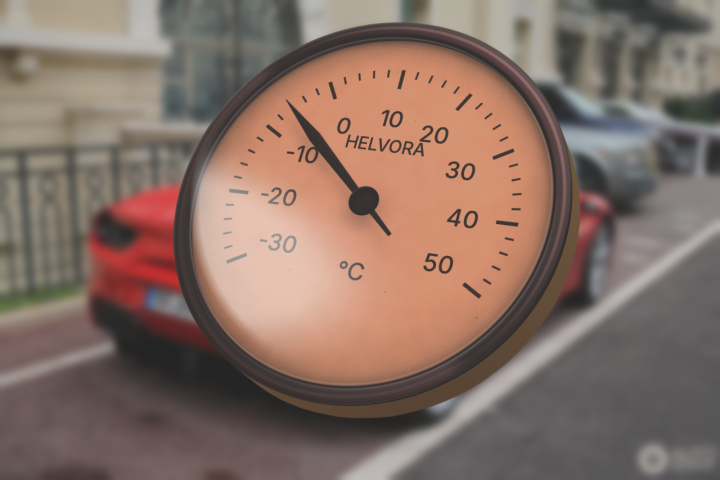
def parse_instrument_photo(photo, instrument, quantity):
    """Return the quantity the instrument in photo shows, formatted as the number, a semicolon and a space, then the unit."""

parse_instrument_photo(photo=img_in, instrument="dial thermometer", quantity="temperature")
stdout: -6; °C
